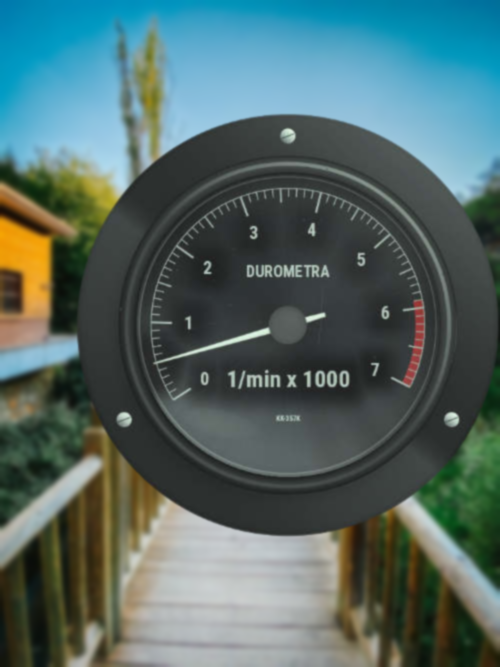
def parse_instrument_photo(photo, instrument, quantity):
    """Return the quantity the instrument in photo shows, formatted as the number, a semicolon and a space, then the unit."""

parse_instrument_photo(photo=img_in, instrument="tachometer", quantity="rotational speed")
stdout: 500; rpm
